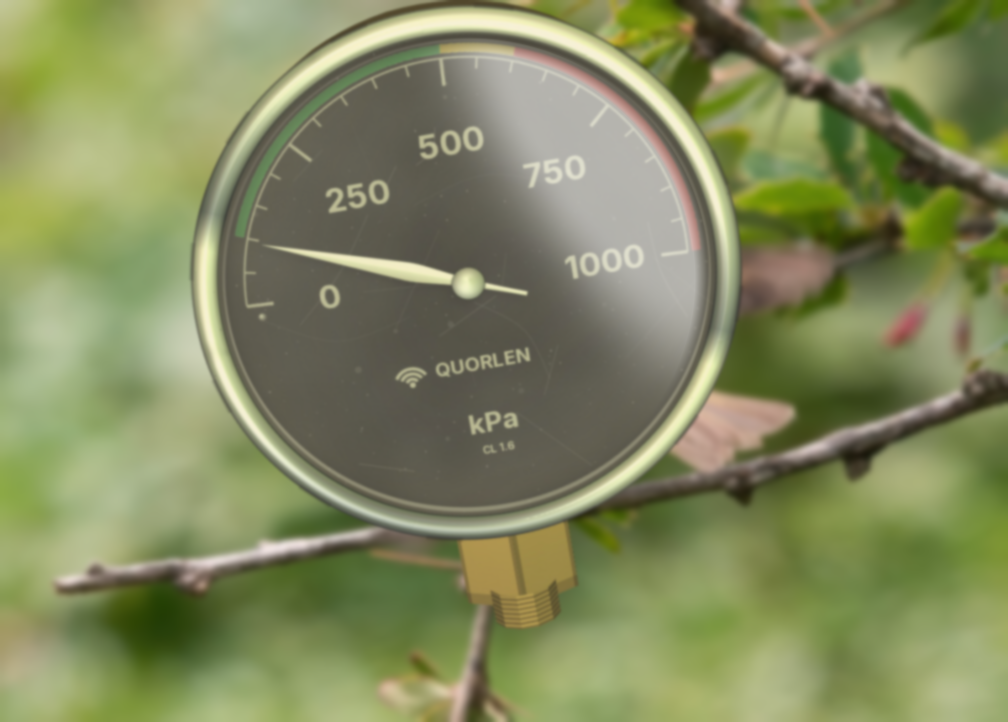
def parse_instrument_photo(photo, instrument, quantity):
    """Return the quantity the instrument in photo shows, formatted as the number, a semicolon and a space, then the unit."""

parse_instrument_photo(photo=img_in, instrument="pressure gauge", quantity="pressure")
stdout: 100; kPa
